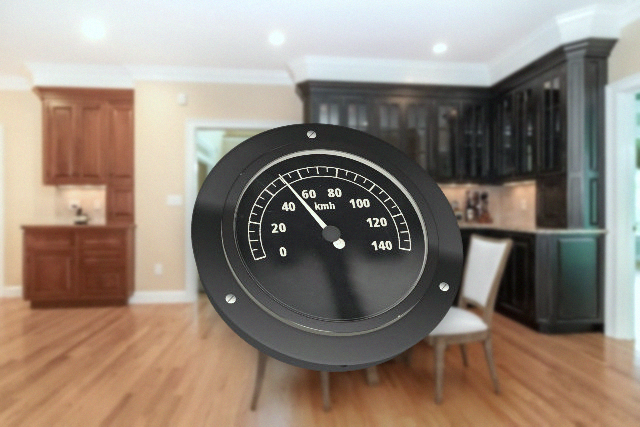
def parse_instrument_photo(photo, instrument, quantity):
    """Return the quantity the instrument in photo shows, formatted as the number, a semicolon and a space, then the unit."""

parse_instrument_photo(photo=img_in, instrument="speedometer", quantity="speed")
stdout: 50; km/h
